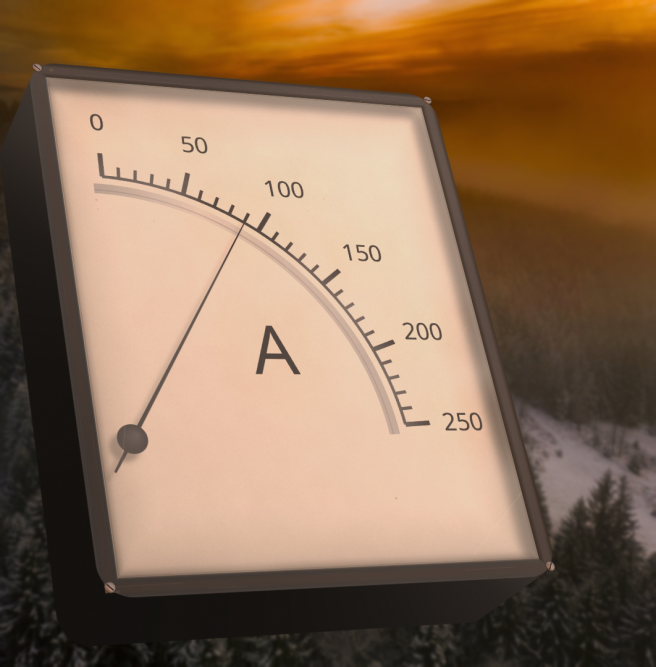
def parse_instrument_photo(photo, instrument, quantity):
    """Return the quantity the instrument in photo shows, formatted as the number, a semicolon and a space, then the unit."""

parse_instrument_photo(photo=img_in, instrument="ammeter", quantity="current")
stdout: 90; A
